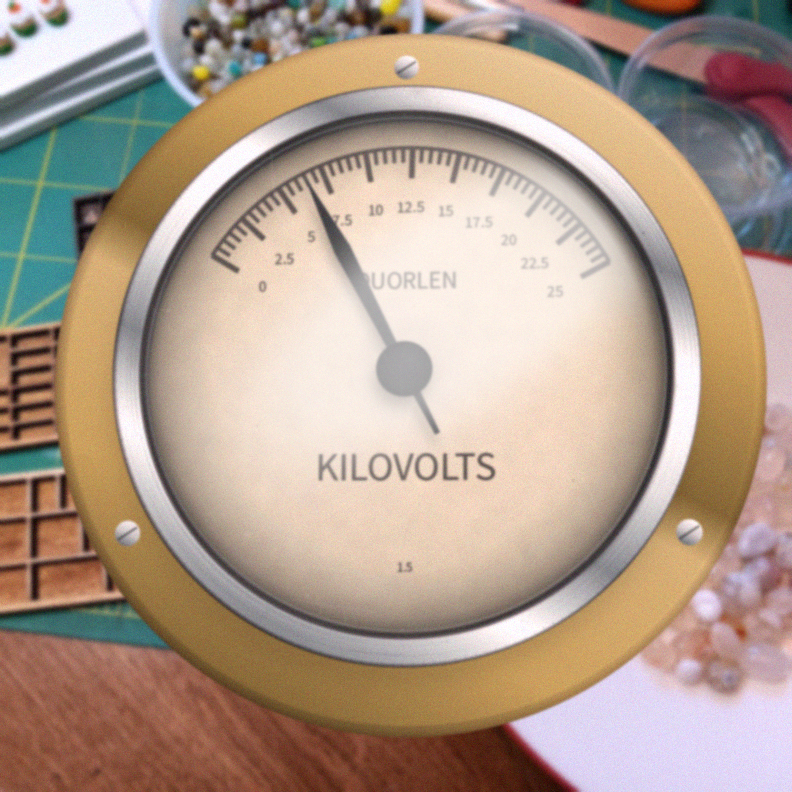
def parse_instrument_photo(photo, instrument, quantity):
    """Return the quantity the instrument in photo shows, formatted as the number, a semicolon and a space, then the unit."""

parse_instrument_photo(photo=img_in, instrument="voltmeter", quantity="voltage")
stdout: 6.5; kV
